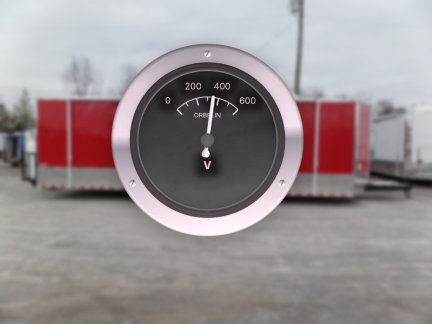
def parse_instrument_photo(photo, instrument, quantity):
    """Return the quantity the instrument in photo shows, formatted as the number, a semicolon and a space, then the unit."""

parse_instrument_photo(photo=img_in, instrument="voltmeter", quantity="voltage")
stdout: 350; V
